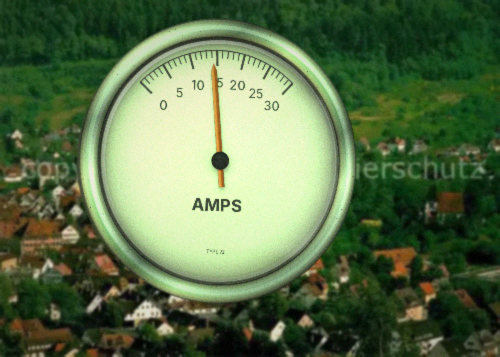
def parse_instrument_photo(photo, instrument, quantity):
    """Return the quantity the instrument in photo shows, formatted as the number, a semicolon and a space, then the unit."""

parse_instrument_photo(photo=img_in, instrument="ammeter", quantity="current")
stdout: 14; A
